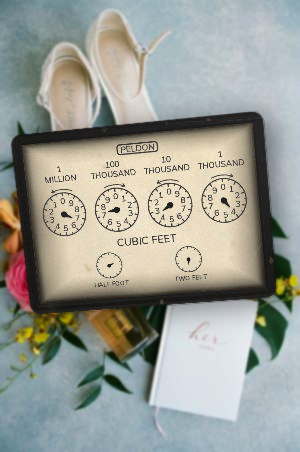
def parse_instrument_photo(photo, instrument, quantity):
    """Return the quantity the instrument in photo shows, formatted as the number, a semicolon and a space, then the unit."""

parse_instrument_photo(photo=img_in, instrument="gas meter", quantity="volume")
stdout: 673400; ft³
